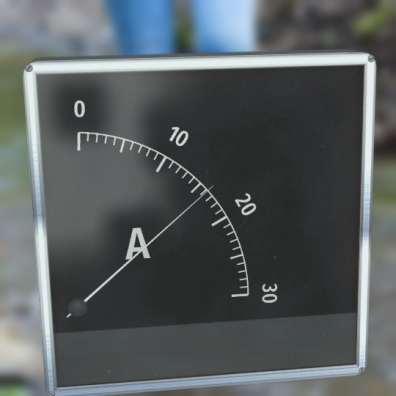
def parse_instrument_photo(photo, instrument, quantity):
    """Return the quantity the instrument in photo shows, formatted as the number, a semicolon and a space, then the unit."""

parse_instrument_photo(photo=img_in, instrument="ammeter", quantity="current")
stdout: 16; A
